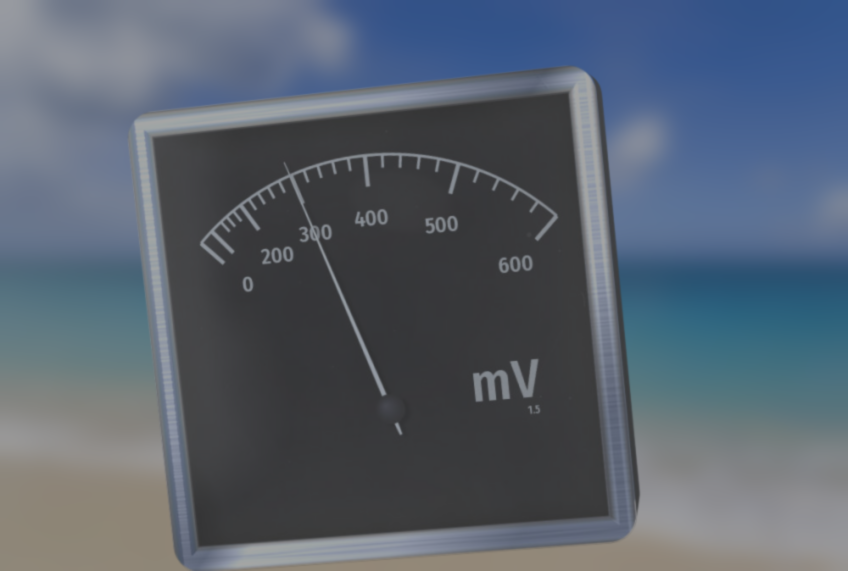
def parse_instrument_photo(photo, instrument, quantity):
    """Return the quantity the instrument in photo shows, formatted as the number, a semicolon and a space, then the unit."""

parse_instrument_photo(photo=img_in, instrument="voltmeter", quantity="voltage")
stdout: 300; mV
